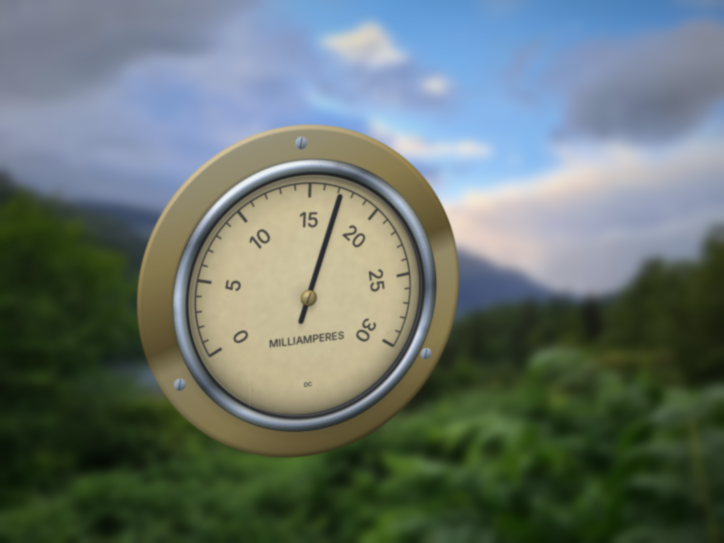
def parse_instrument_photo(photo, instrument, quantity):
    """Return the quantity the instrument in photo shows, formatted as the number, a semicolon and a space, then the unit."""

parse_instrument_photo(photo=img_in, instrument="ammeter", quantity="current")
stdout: 17; mA
